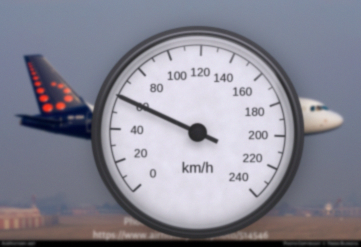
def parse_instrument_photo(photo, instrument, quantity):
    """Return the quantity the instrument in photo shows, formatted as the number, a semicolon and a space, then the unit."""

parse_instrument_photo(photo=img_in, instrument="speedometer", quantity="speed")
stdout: 60; km/h
